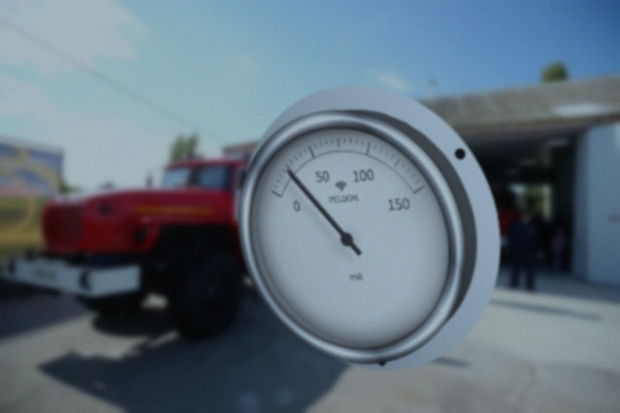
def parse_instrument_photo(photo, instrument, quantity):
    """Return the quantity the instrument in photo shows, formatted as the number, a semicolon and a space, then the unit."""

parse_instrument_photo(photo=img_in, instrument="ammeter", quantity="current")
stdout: 25; mA
